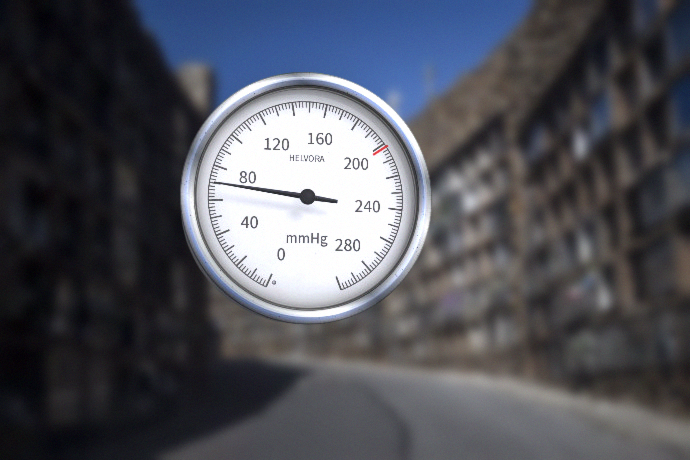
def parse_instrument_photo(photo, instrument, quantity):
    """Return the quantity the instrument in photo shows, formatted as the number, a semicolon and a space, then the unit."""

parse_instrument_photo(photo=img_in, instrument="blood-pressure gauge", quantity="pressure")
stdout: 70; mmHg
